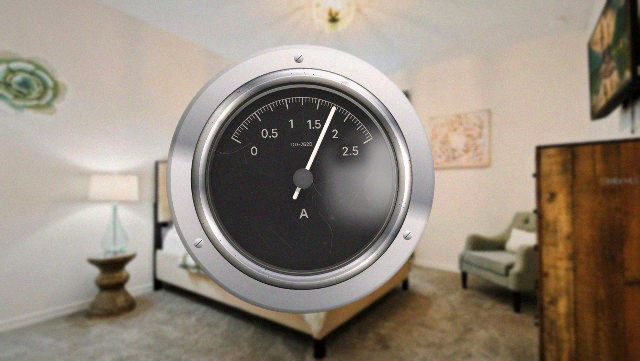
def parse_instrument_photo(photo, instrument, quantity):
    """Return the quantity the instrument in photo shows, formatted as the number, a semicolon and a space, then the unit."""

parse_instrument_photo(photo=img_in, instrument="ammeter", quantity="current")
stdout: 1.75; A
